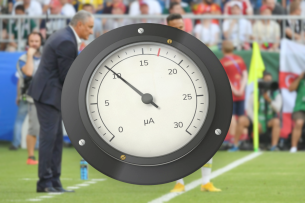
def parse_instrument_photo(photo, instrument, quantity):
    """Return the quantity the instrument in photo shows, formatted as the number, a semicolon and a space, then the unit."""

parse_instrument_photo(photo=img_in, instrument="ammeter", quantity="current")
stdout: 10; µA
